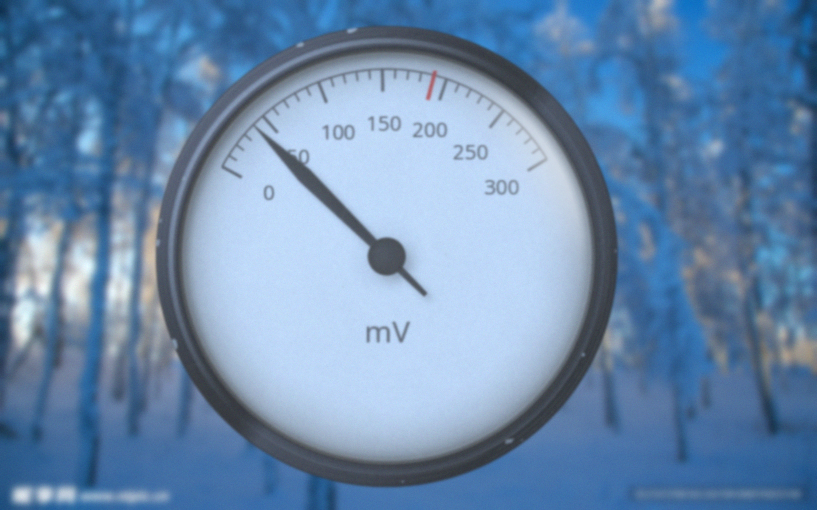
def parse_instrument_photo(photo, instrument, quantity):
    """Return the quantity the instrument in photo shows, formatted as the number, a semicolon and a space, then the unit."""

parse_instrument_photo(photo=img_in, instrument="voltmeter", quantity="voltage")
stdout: 40; mV
